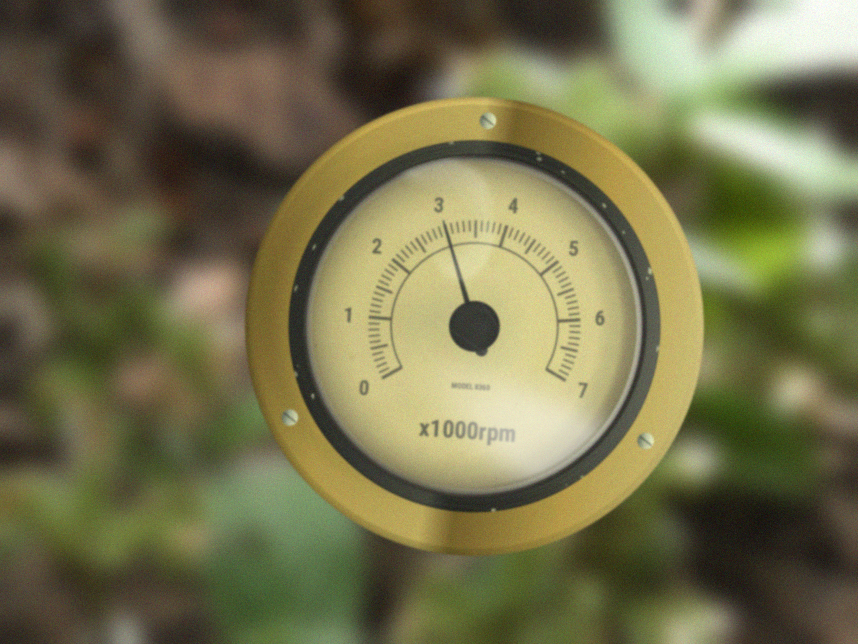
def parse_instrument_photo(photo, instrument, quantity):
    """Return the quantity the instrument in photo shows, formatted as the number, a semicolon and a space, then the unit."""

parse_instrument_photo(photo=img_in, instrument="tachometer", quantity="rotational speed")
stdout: 3000; rpm
